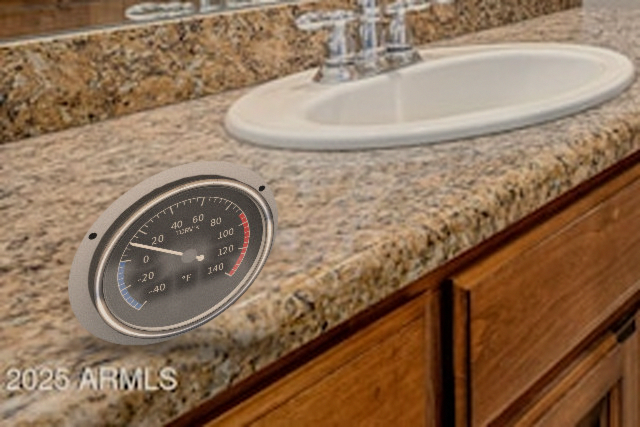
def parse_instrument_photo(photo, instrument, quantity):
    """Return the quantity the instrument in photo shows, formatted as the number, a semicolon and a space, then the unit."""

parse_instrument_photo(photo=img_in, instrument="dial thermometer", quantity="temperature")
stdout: 12; °F
